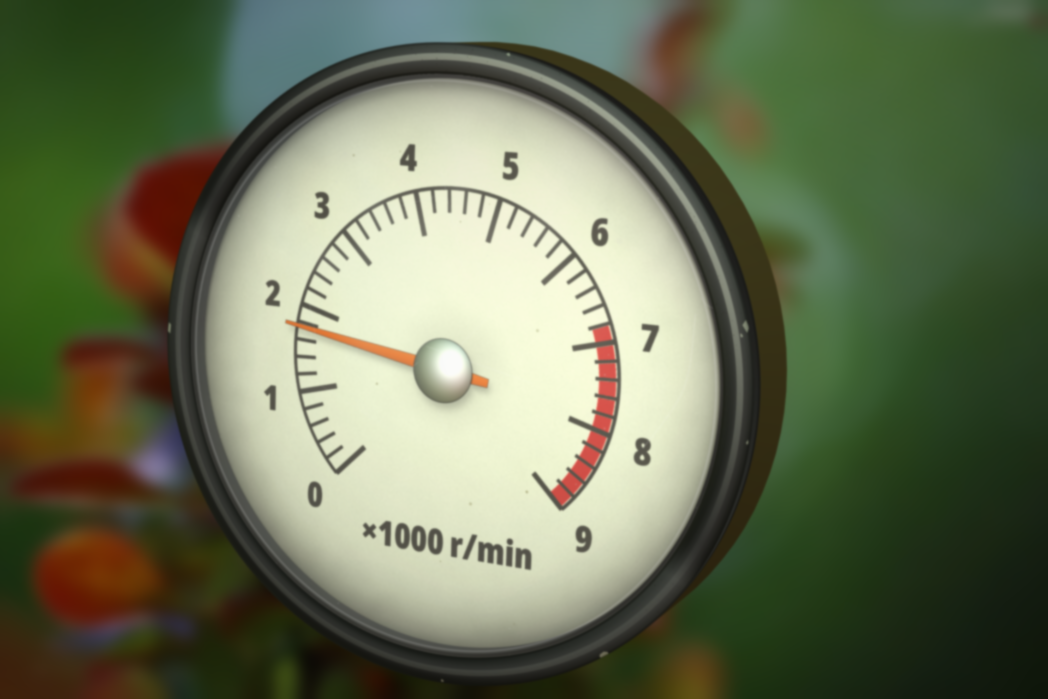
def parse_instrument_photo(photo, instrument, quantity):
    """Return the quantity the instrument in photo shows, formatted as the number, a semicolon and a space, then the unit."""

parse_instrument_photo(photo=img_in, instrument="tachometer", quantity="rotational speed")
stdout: 1800; rpm
